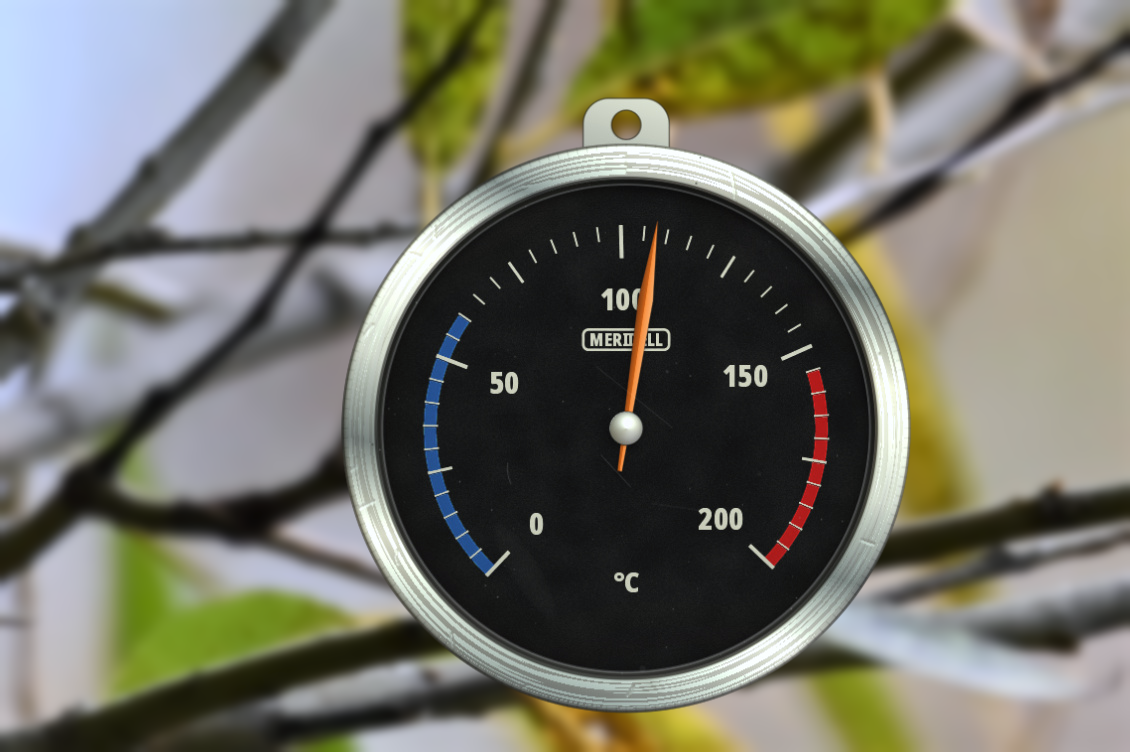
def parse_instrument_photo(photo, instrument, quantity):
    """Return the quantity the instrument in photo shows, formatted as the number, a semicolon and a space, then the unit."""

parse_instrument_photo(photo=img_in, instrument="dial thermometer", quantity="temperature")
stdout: 107.5; °C
